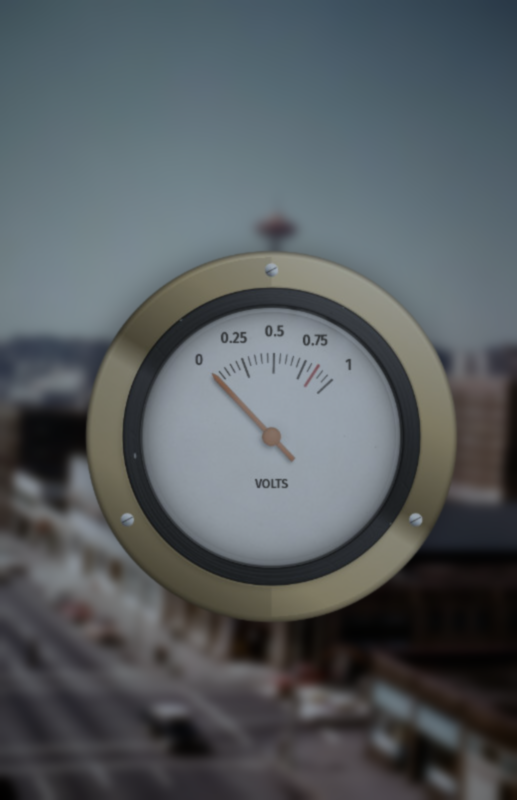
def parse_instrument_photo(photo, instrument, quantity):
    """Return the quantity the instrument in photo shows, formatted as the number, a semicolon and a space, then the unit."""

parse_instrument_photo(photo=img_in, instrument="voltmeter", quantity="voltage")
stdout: 0; V
